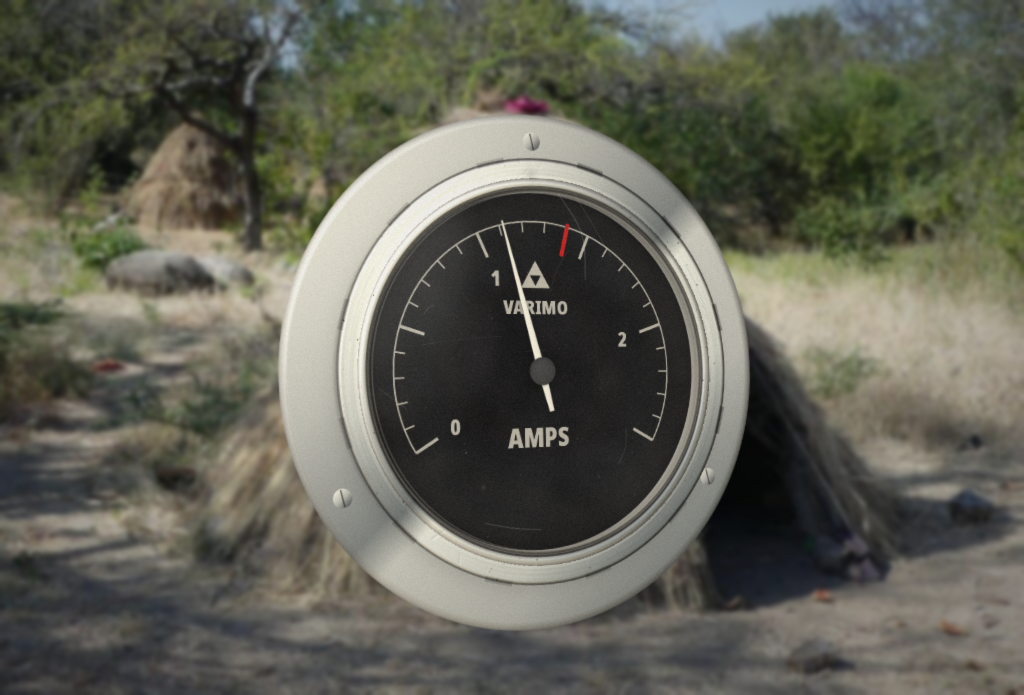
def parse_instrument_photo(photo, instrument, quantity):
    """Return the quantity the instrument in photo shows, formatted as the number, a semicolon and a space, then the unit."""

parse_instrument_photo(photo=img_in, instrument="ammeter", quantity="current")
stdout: 1.1; A
